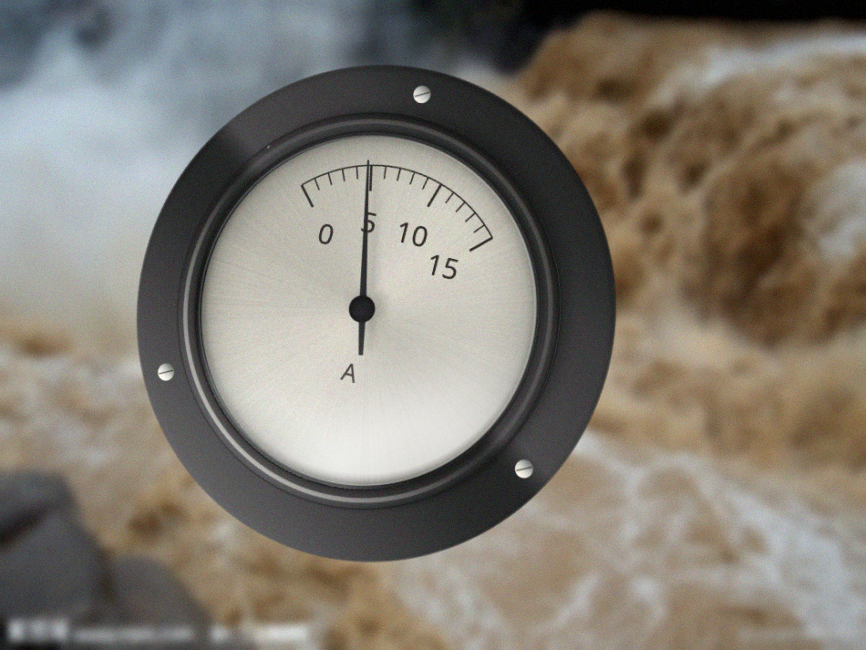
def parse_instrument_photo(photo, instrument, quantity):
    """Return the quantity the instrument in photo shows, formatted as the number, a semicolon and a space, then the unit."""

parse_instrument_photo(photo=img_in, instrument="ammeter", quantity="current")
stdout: 5; A
